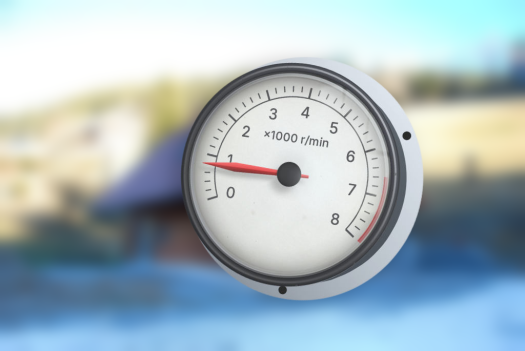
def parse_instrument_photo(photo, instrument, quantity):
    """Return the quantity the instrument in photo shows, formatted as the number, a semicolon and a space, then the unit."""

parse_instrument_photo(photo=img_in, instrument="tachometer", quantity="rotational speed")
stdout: 800; rpm
